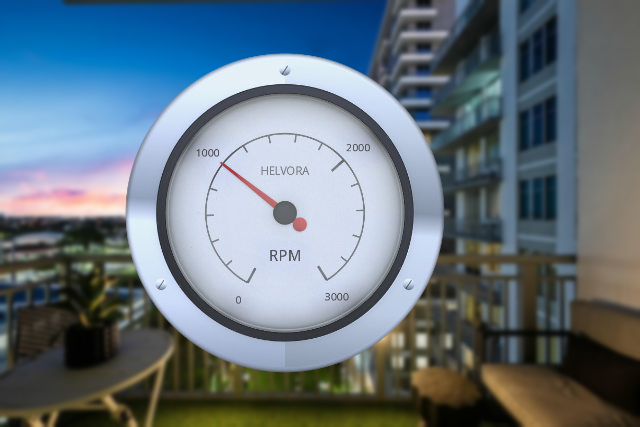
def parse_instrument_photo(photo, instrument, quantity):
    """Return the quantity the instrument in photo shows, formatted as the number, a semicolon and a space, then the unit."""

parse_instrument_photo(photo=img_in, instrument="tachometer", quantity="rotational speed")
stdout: 1000; rpm
